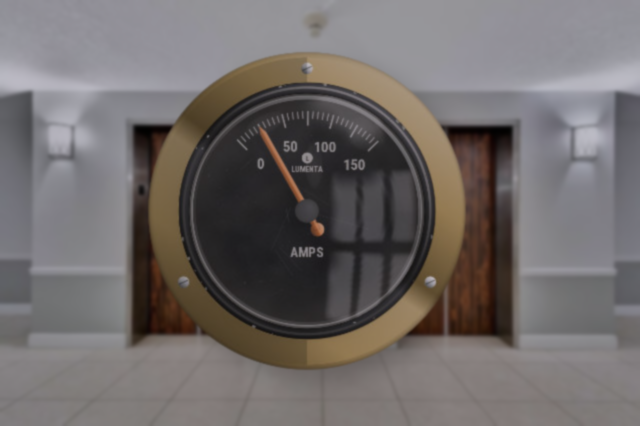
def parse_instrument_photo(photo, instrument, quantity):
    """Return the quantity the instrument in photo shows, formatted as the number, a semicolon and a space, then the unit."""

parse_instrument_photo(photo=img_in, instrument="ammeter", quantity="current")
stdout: 25; A
